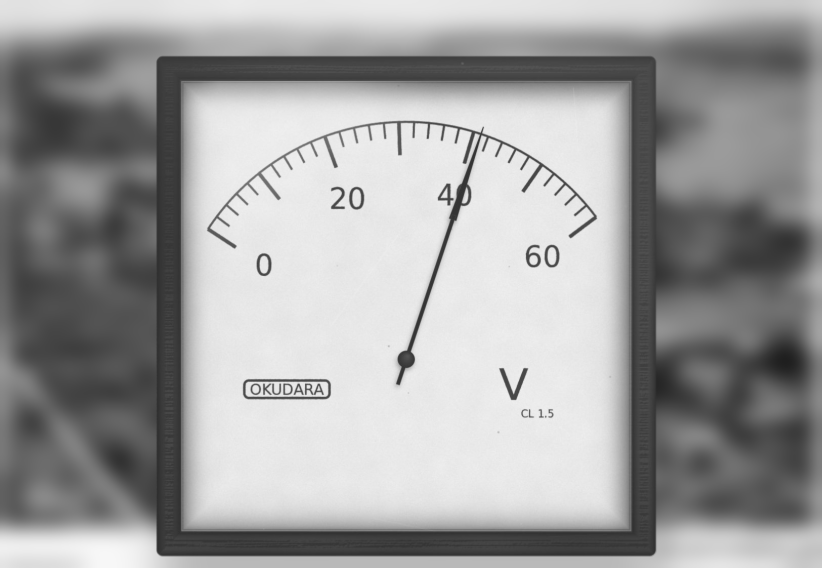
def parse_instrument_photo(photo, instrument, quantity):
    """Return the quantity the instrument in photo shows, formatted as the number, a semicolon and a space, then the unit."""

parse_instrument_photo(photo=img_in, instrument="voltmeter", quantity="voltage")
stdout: 41; V
